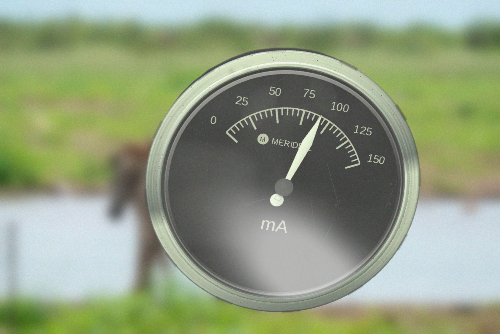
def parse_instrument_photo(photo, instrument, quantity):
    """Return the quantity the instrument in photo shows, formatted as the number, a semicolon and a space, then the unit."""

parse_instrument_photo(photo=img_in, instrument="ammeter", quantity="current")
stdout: 90; mA
